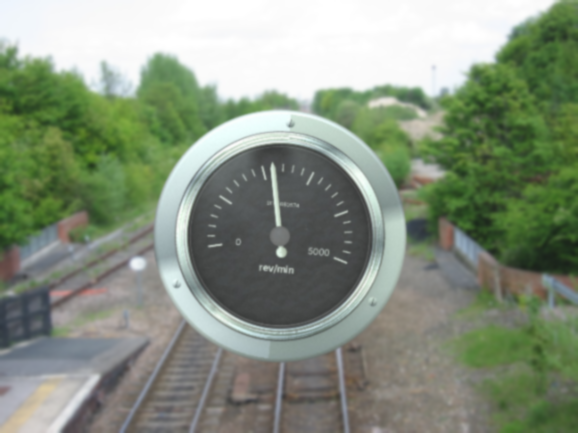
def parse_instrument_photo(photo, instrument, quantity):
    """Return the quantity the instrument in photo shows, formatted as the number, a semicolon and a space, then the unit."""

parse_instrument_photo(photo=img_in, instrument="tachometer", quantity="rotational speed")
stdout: 2200; rpm
